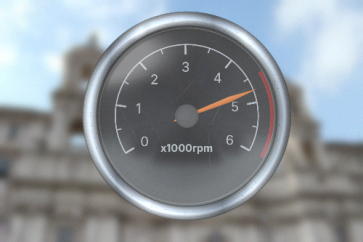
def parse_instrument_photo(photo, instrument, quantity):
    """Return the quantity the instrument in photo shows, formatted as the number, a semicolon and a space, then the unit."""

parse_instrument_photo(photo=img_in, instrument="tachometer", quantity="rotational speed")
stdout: 4750; rpm
